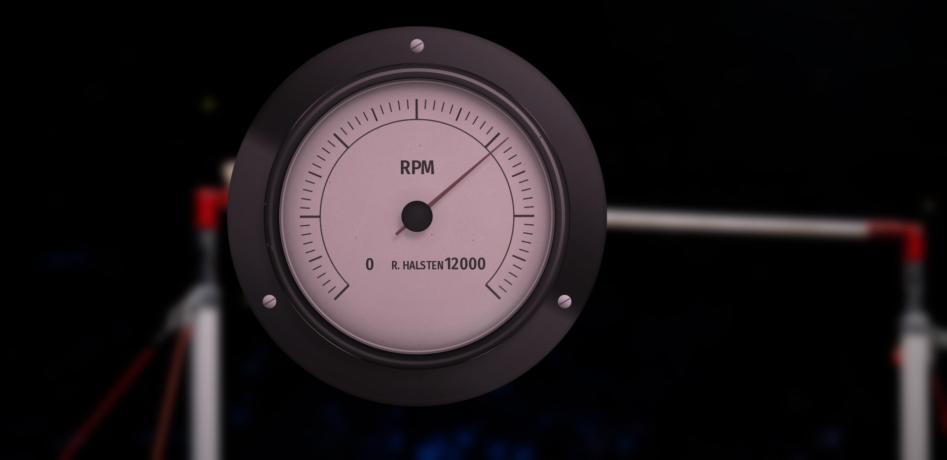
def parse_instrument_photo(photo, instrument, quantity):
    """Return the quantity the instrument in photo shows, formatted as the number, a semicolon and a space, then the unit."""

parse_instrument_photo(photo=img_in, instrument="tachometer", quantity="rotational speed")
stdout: 8200; rpm
